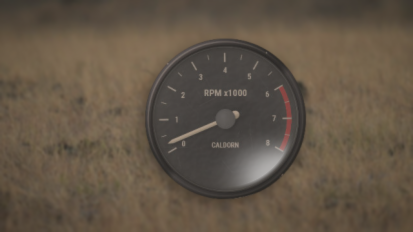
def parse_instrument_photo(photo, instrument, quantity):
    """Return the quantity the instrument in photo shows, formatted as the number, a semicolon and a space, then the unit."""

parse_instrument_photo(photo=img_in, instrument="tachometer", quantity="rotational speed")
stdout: 250; rpm
